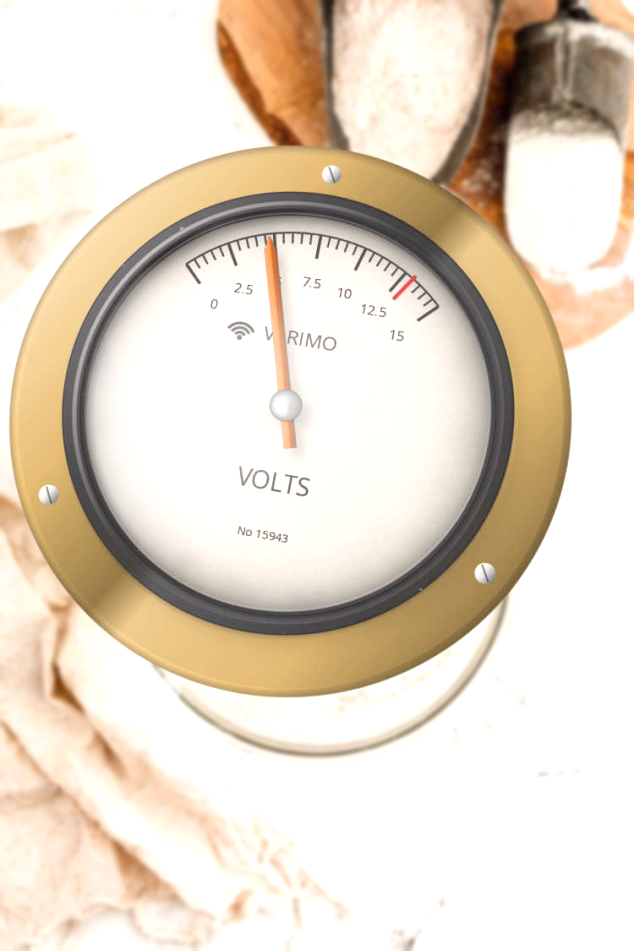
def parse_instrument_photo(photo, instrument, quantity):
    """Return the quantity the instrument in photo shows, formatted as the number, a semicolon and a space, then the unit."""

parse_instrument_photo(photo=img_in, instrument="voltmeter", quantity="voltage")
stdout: 4.75; V
